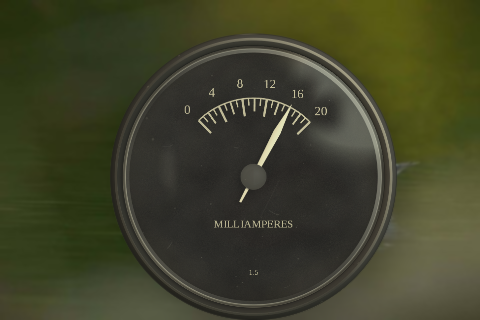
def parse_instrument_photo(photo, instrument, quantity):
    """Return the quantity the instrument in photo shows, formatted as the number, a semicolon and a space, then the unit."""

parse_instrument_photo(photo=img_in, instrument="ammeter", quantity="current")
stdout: 16; mA
